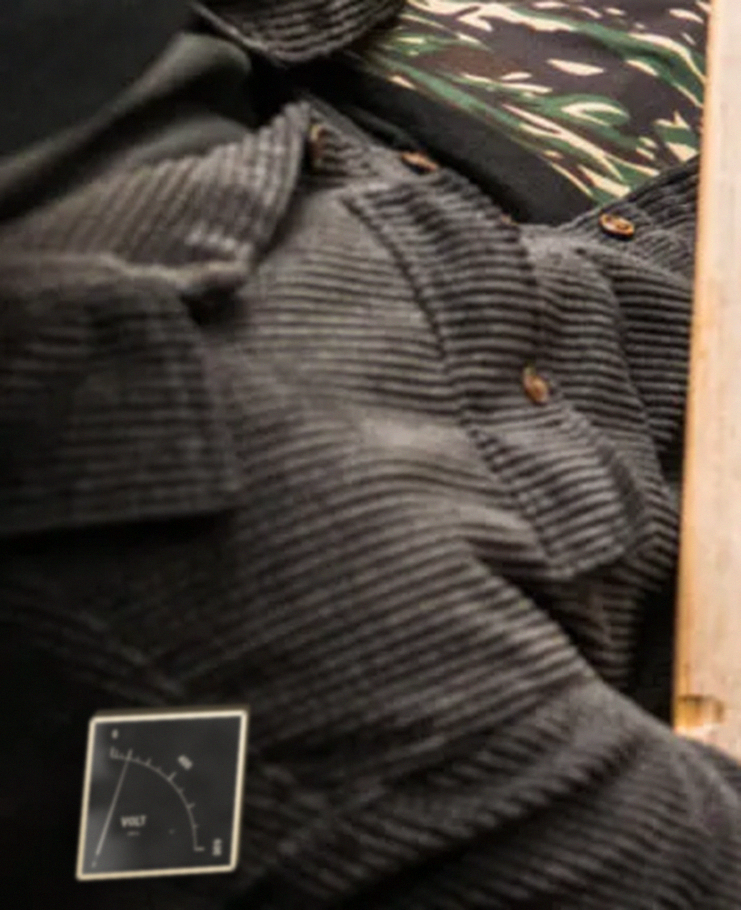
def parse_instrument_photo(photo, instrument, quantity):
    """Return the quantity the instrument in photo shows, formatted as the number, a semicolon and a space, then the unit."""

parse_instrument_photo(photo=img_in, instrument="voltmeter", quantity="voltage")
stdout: 200; V
